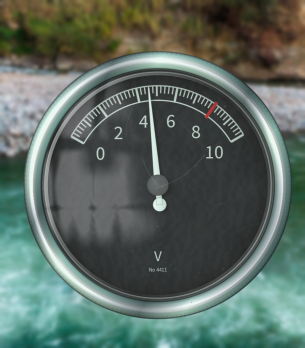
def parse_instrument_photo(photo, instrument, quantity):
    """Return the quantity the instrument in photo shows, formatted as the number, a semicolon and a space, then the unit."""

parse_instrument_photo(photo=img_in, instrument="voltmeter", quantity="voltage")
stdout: 4.6; V
